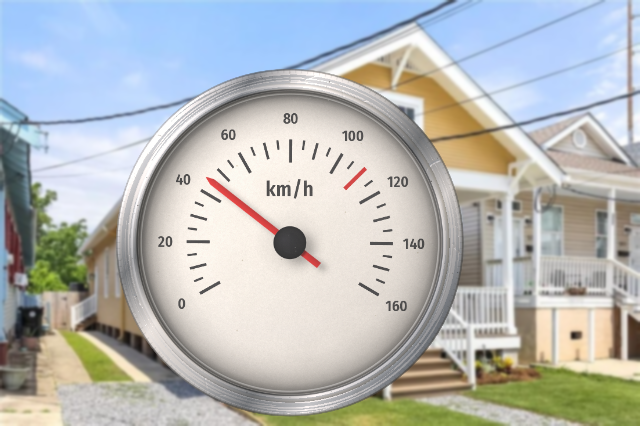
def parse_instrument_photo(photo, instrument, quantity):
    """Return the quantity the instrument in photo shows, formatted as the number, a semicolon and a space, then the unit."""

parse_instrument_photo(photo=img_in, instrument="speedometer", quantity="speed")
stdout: 45; km/h
